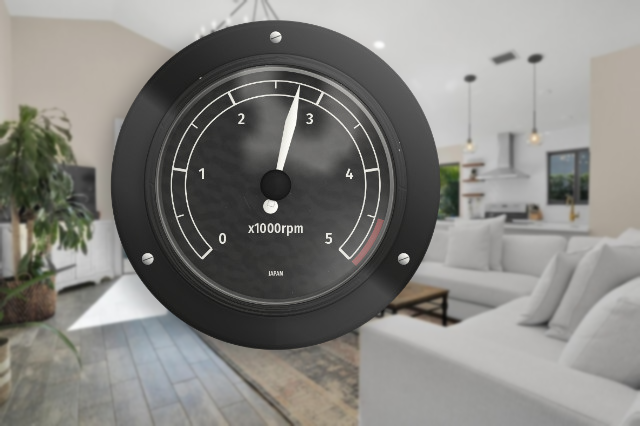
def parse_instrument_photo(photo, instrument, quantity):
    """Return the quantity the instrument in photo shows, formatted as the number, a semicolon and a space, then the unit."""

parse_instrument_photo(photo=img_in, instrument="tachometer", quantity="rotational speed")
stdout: 2750; rpm
